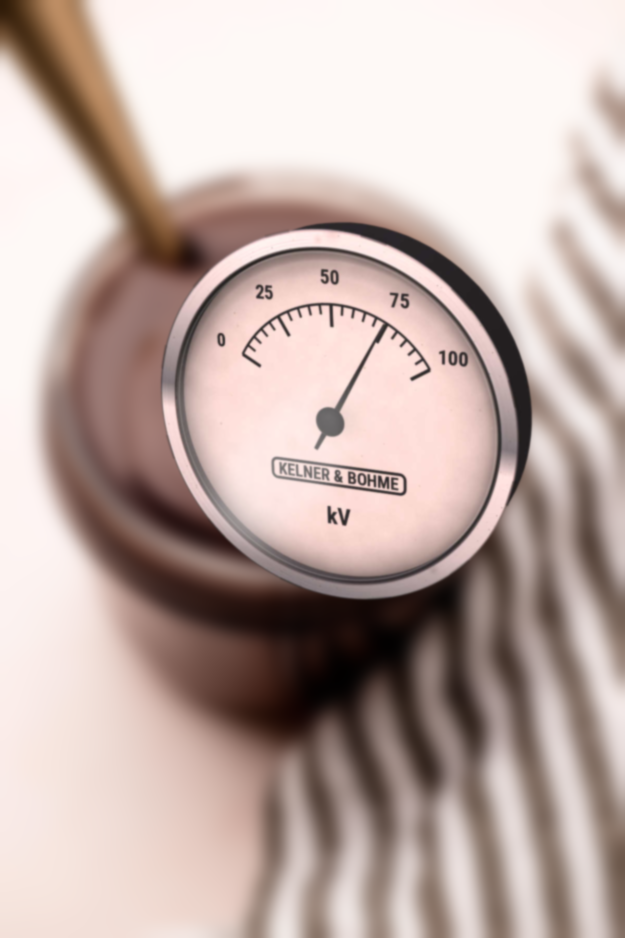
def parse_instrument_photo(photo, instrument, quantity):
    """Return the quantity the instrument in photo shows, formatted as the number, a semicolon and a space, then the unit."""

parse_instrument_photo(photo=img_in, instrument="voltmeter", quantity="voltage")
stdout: 75; kV
